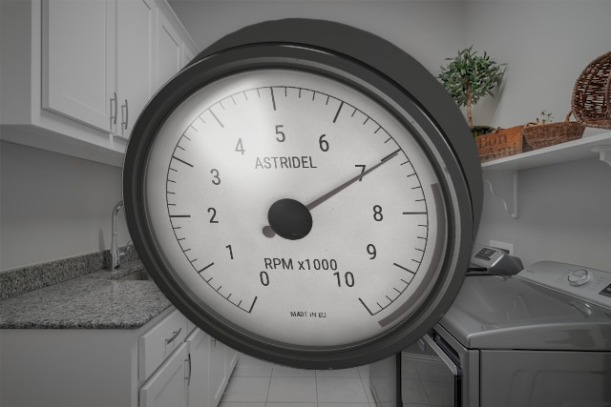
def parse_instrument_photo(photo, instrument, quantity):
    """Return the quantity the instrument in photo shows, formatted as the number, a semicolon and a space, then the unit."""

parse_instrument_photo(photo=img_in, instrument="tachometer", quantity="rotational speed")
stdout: 7000; rpm
